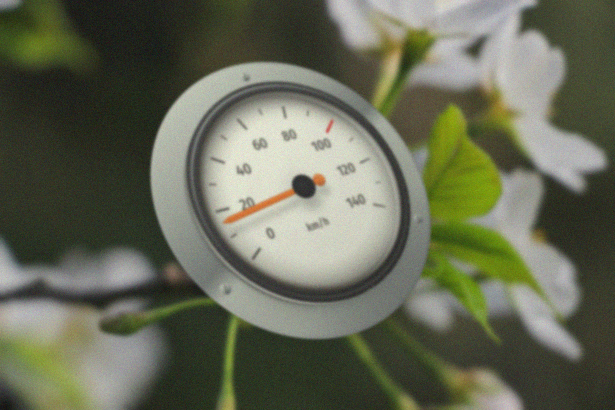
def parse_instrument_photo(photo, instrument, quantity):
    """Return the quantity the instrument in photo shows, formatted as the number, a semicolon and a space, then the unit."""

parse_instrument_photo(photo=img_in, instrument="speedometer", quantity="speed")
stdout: 15; km/h
